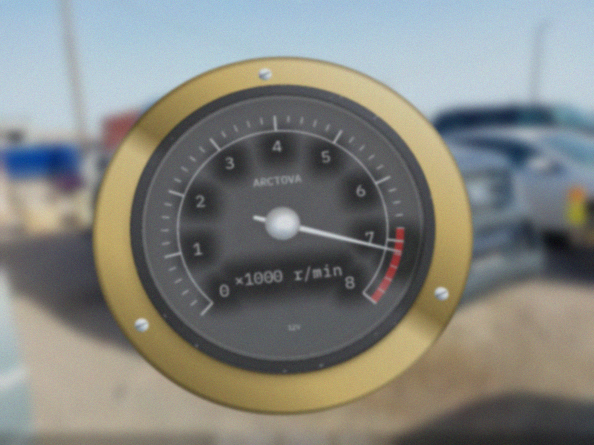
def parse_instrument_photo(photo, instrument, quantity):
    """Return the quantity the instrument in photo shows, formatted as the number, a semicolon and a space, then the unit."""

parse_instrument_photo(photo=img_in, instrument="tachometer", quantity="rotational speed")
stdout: 7200; rpm
